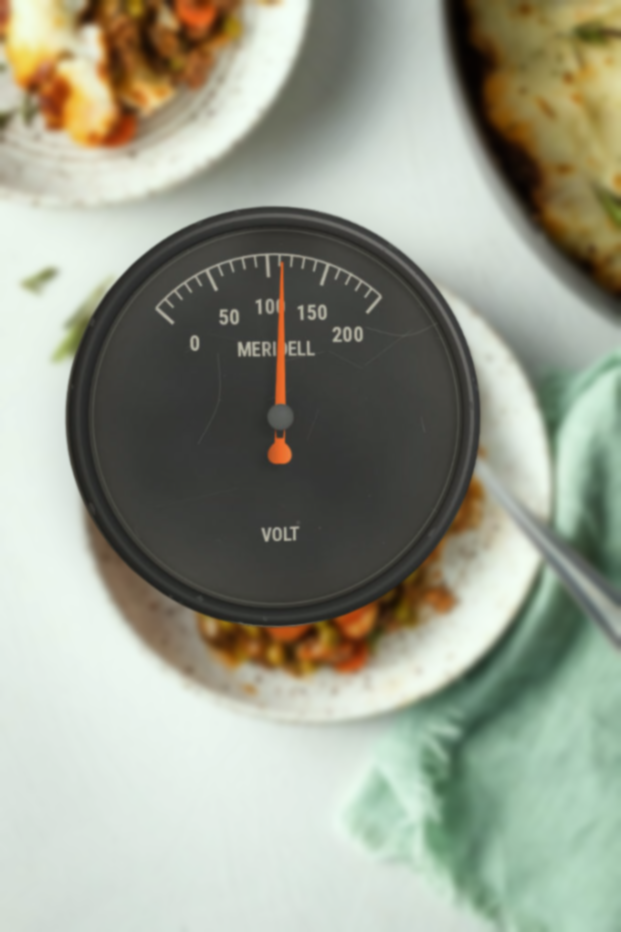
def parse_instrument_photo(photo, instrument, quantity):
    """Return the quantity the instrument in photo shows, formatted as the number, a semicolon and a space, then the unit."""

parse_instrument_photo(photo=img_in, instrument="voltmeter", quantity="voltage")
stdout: 110; V
